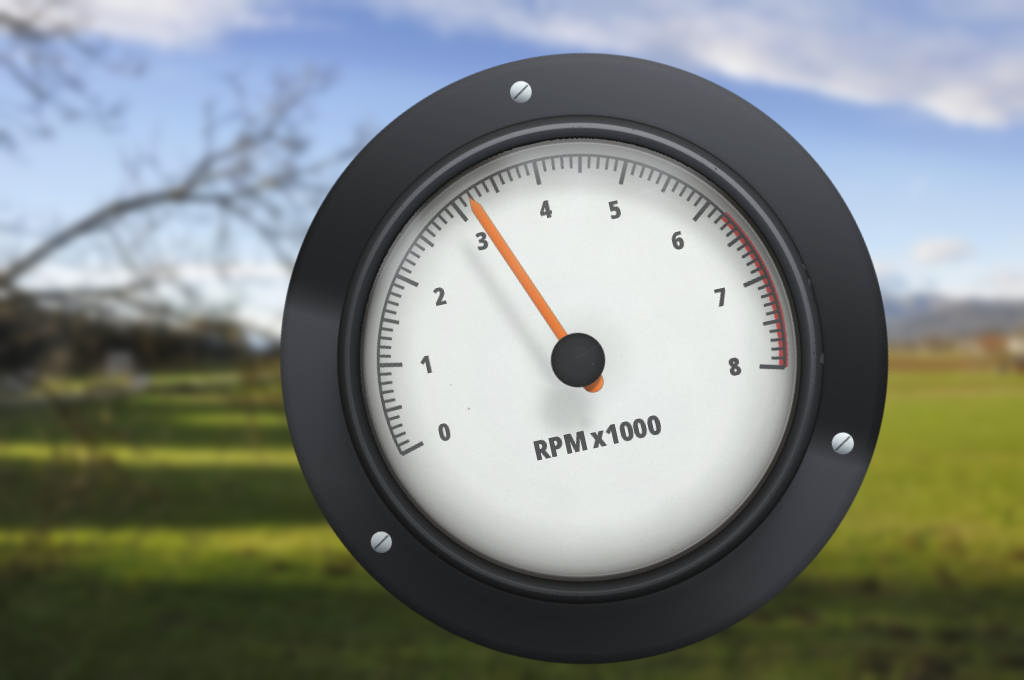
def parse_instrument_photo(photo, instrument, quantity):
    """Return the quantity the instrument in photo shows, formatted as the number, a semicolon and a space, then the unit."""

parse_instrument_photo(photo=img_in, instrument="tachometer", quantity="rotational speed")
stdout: 3200; rpm
